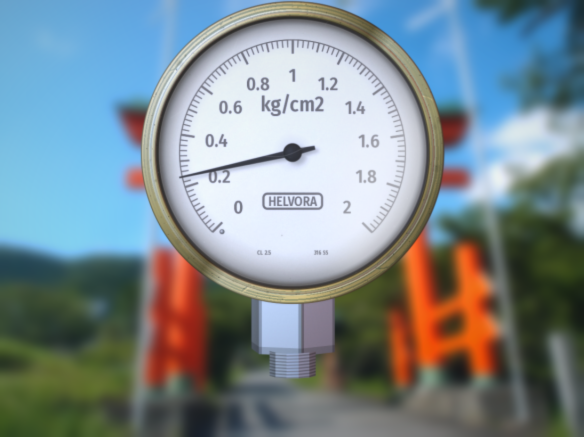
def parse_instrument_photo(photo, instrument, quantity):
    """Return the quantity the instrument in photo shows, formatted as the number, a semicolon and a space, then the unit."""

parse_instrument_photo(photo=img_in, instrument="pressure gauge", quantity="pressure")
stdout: 0.24; kg/cm²
